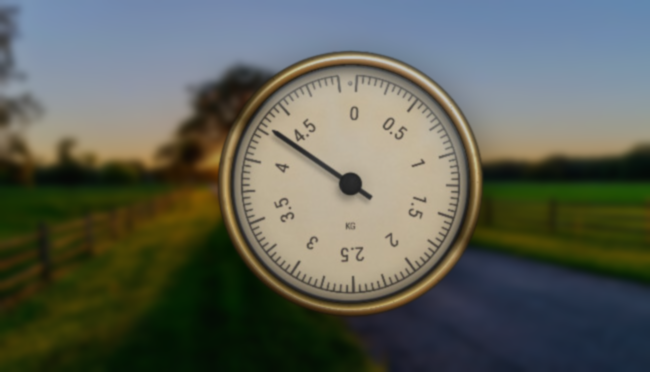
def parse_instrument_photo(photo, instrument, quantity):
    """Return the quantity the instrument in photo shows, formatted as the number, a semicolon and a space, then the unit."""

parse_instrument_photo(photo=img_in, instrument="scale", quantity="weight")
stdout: 4.3; kg
